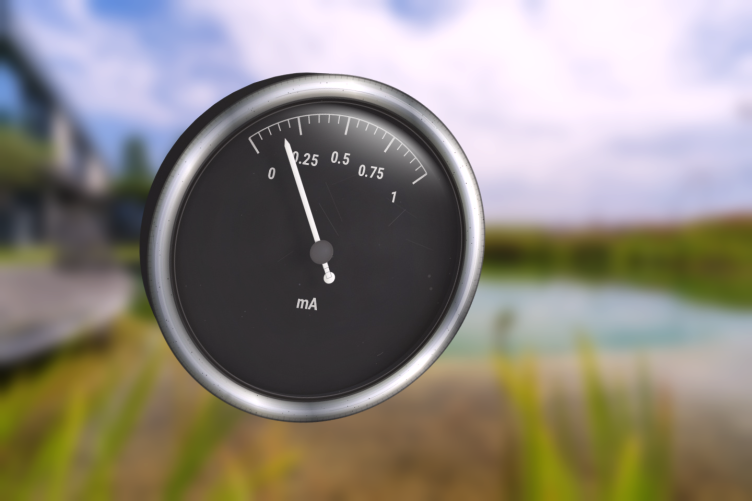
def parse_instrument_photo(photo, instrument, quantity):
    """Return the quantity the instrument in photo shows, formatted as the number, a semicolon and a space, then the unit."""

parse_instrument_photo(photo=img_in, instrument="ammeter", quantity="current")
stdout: 0.15; mA
